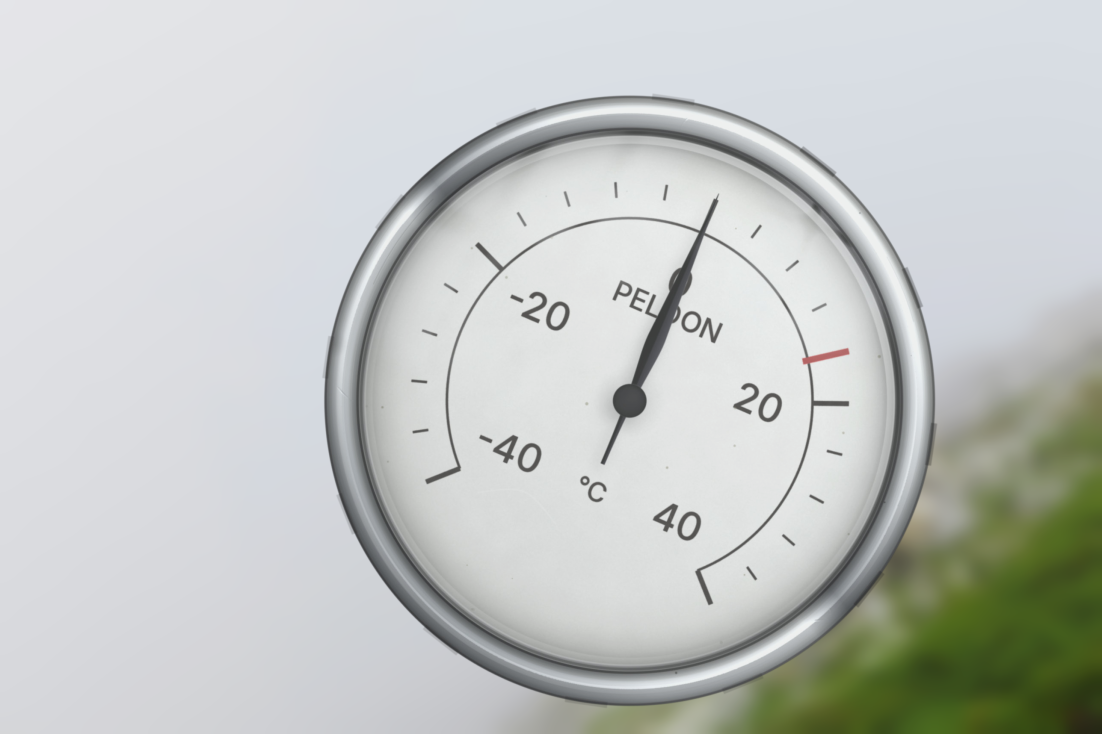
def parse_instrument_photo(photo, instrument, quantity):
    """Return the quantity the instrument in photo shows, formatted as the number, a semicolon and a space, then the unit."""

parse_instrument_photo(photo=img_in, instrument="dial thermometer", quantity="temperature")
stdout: 0; °C
